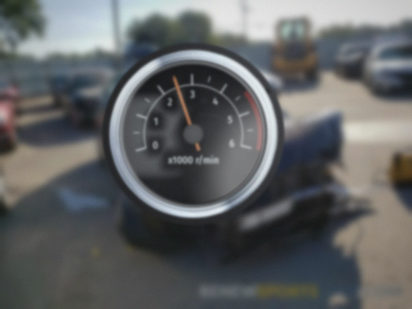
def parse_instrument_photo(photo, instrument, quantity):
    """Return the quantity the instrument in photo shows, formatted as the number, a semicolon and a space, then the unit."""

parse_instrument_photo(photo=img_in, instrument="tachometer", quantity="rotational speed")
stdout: 2500; rpm
